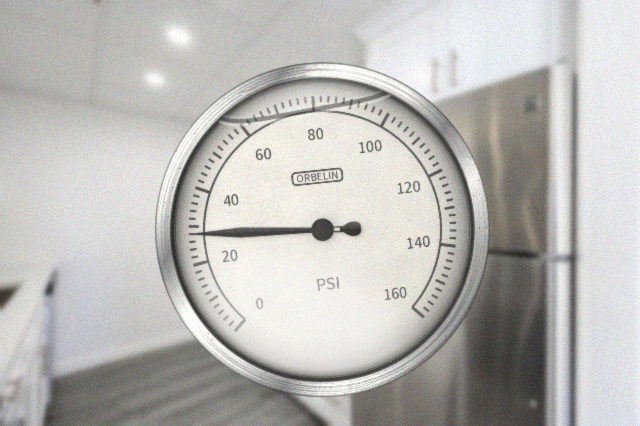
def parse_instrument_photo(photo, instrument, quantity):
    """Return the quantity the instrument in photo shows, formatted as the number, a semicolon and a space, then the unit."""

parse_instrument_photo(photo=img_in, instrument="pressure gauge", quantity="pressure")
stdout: 28; psi
